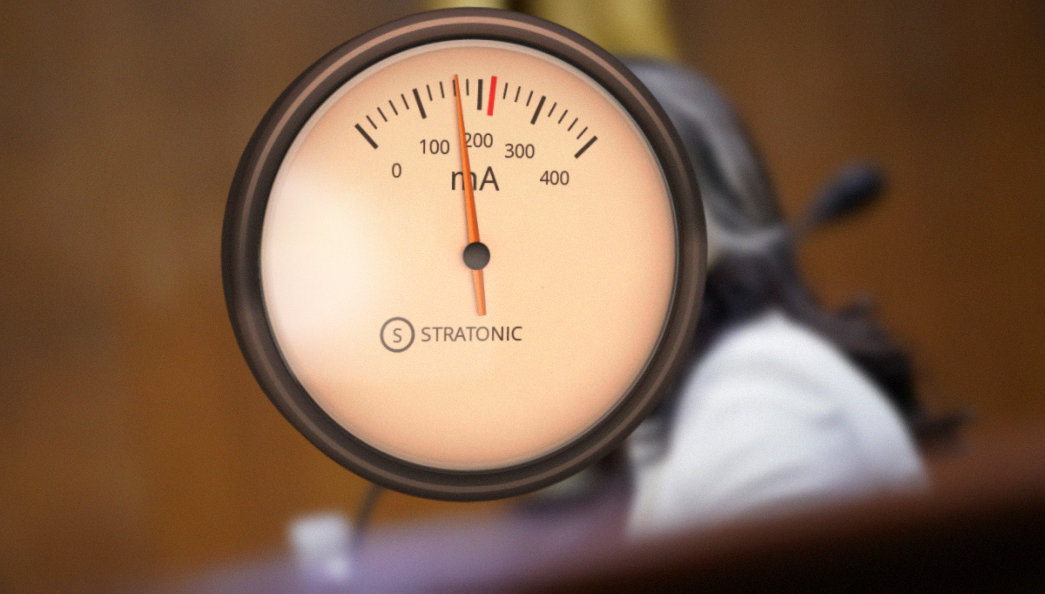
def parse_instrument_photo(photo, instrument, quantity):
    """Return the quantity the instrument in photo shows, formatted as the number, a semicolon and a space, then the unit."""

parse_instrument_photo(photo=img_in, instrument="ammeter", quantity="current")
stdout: 160; mA
